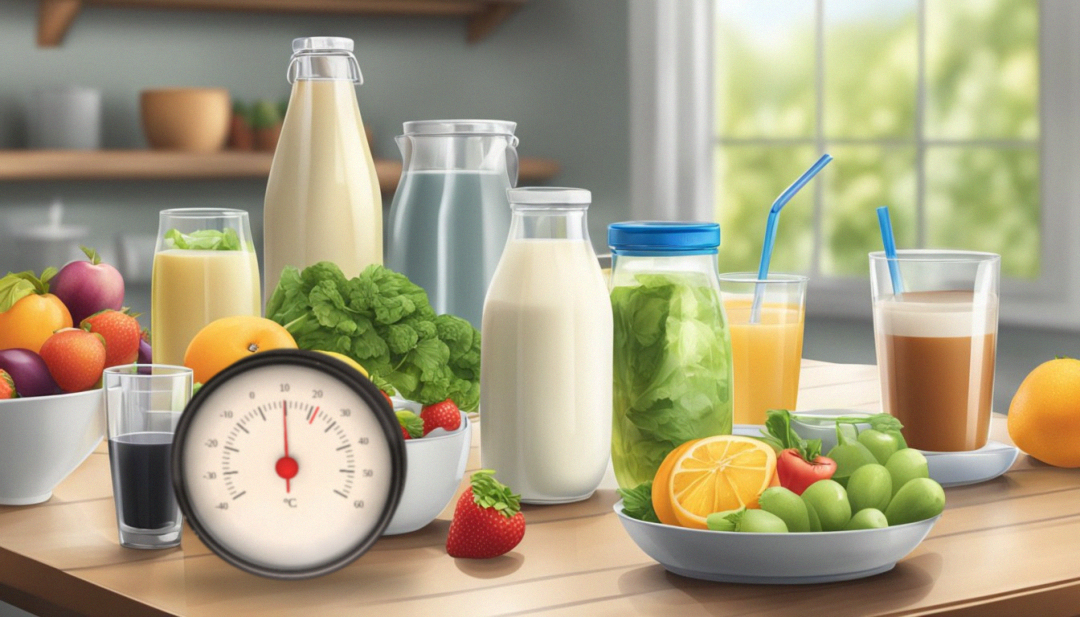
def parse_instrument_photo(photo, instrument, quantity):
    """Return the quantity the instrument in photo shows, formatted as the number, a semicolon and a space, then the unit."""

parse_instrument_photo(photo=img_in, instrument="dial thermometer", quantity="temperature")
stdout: 10; °C
